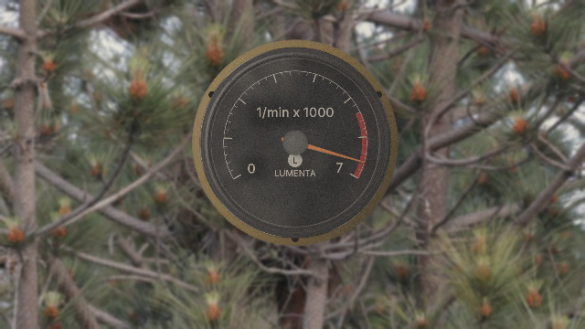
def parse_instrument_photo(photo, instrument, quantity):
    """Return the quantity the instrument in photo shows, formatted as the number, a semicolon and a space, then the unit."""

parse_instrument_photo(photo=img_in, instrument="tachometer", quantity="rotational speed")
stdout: 6600; rpm
